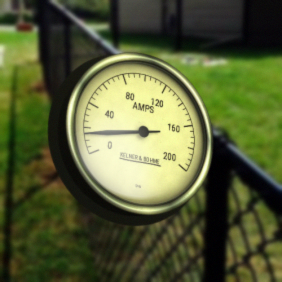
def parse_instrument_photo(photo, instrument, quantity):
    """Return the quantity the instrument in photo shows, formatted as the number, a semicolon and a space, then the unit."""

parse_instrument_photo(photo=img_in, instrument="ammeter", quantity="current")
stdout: 15; A
